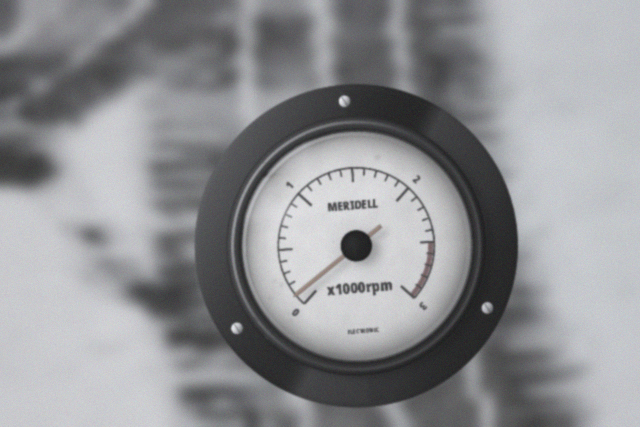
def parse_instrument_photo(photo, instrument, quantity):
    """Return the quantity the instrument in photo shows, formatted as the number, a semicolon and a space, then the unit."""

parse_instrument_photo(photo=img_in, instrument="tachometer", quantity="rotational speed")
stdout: 100; rpm
